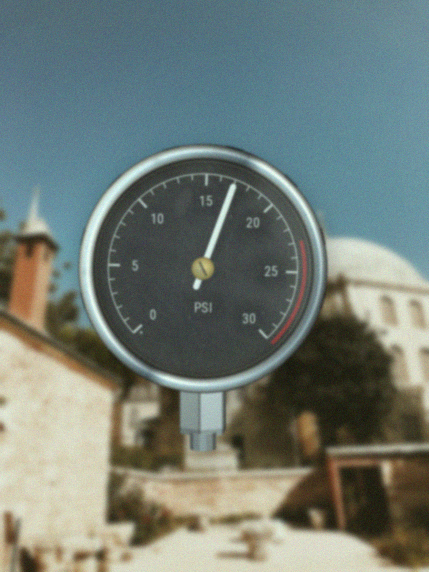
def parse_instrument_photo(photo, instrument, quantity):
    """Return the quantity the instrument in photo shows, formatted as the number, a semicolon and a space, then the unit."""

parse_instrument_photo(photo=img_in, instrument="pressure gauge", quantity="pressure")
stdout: 17; psi
